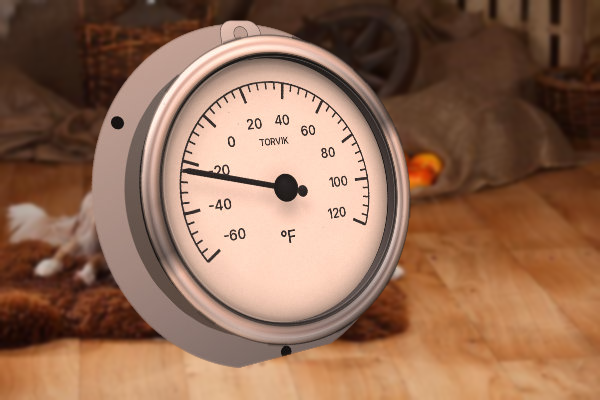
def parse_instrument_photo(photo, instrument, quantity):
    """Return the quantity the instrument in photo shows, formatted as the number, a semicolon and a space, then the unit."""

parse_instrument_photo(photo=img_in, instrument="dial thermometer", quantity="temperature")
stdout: -24; °F
